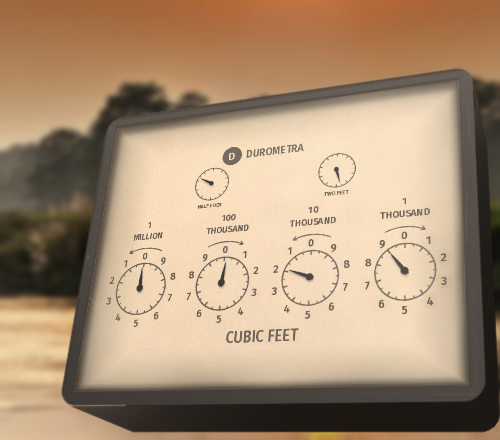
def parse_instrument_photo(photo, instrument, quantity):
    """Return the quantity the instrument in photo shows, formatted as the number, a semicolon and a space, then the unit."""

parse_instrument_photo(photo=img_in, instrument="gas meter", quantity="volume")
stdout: 1900; ft³
